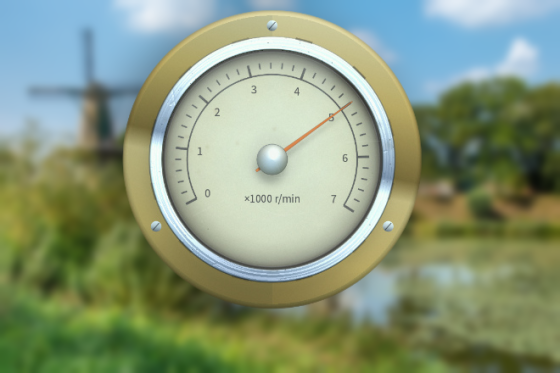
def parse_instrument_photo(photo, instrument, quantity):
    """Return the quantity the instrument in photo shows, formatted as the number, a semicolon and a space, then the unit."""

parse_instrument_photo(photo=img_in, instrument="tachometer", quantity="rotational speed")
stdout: 5000; rpm
